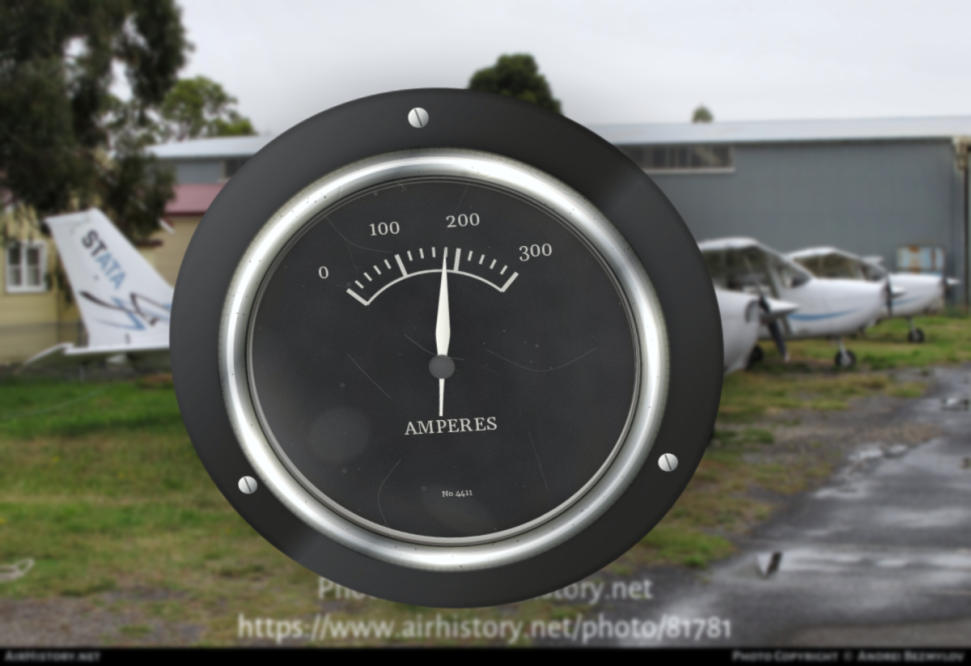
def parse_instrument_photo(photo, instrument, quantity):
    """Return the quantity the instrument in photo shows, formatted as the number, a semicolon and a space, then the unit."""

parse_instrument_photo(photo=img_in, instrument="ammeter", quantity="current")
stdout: 180; A
